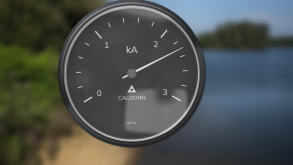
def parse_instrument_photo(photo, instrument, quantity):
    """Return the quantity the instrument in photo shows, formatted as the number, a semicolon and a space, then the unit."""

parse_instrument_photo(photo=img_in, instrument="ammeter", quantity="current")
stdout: 2.3; kA
